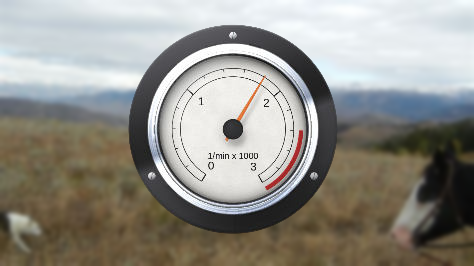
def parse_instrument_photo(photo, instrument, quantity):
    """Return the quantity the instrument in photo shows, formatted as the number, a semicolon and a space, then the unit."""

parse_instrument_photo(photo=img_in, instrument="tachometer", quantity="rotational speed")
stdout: 1800; rpm
